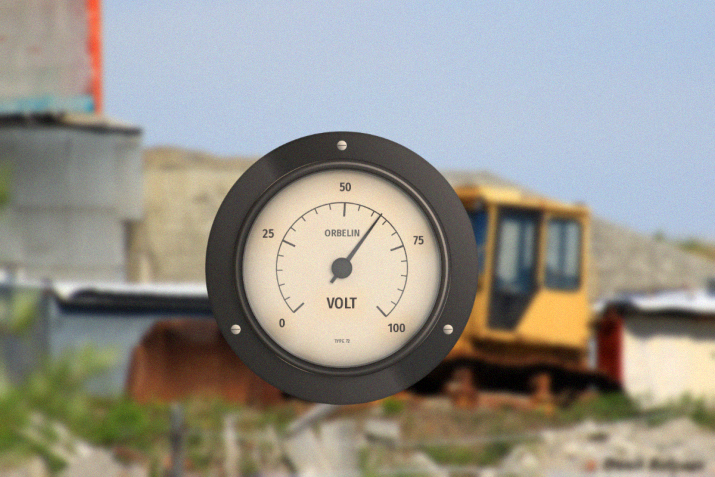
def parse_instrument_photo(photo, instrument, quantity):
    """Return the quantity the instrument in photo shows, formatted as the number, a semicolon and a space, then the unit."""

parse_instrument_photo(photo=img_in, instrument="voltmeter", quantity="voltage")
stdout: 62.5; V
